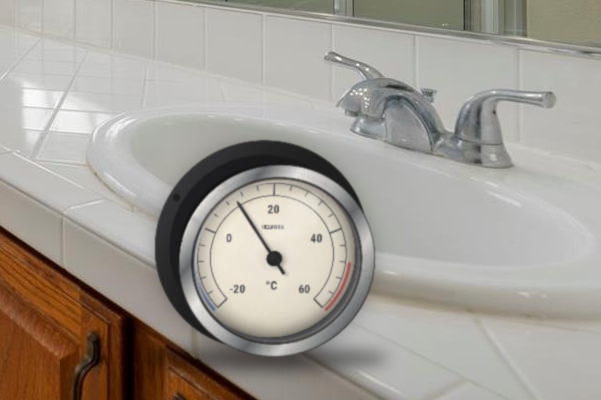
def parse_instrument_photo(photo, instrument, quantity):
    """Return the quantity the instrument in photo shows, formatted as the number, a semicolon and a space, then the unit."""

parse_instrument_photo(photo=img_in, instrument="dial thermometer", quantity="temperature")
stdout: 10; °C
